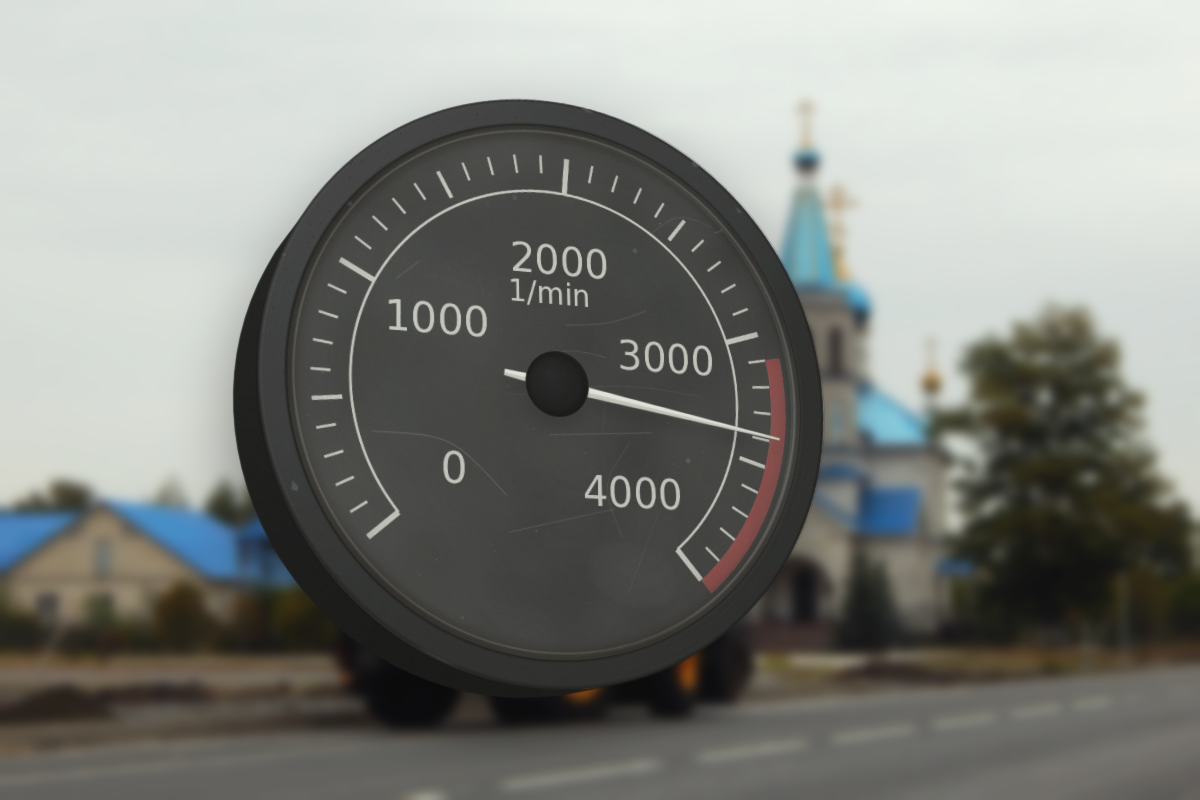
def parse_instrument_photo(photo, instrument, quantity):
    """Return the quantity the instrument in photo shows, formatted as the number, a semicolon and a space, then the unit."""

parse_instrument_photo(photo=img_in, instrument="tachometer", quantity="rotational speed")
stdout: 3400; rpm
